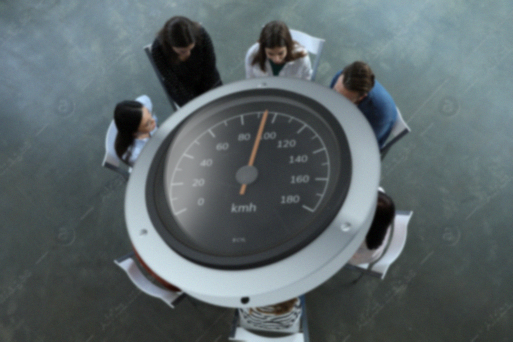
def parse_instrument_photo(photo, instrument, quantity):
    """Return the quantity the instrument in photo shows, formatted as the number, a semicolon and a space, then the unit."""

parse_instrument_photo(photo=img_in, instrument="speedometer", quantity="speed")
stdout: 95; km/h
